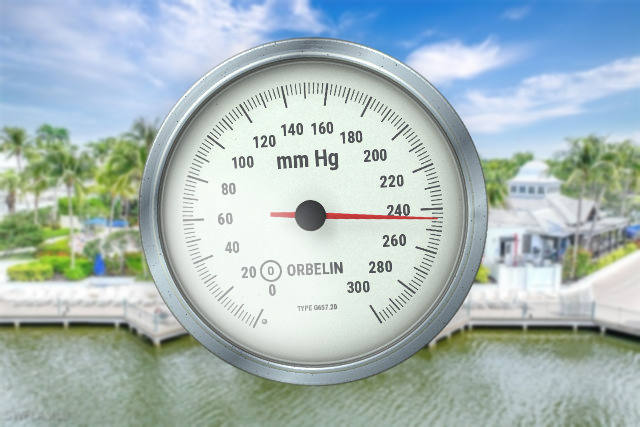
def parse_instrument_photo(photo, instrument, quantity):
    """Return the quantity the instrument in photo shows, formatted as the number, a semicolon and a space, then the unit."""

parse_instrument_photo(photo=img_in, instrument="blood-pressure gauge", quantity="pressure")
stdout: 244; mmHg
